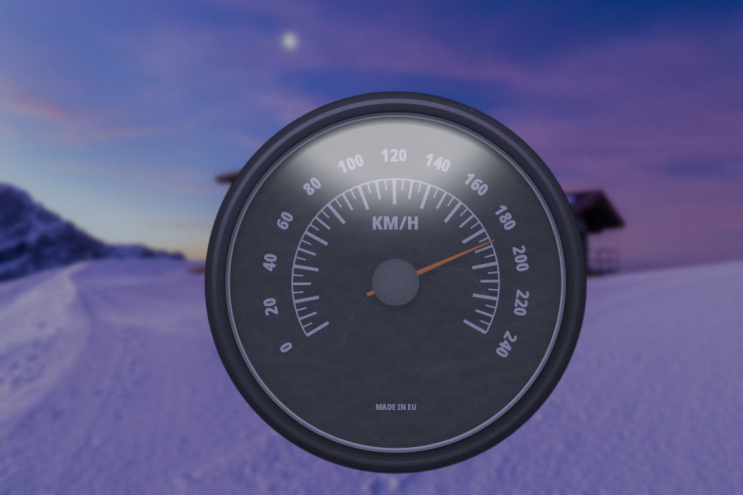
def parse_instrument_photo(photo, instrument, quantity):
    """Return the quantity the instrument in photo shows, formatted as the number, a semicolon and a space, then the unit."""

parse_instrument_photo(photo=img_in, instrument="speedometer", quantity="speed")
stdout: 187.5; km/h
